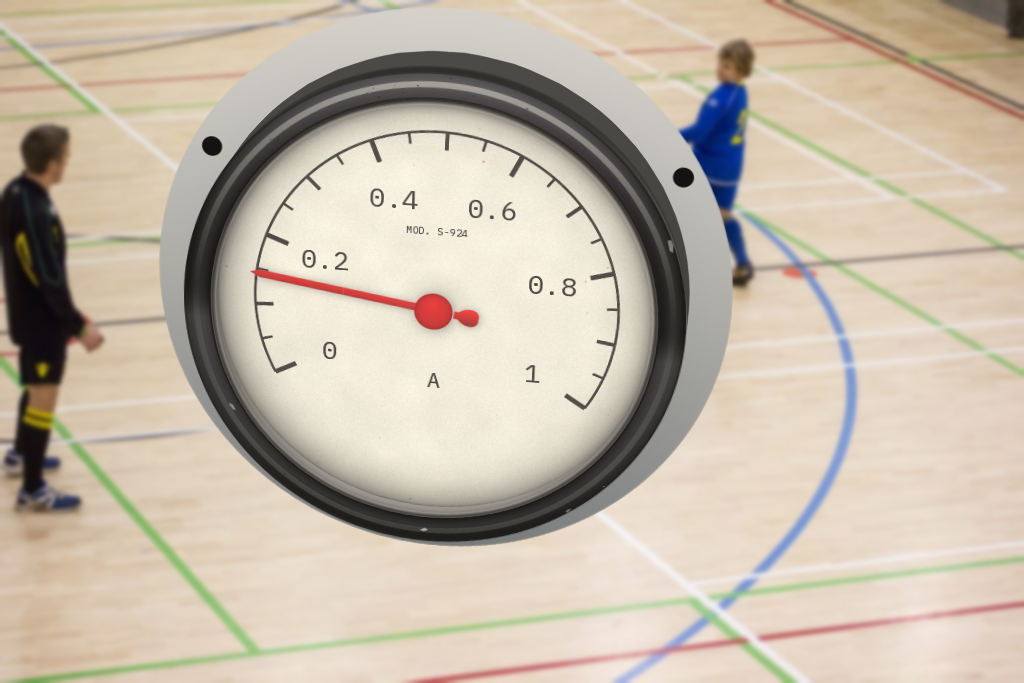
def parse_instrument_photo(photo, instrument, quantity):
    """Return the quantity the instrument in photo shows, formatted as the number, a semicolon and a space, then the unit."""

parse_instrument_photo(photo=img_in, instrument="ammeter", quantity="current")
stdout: 0.15; A
